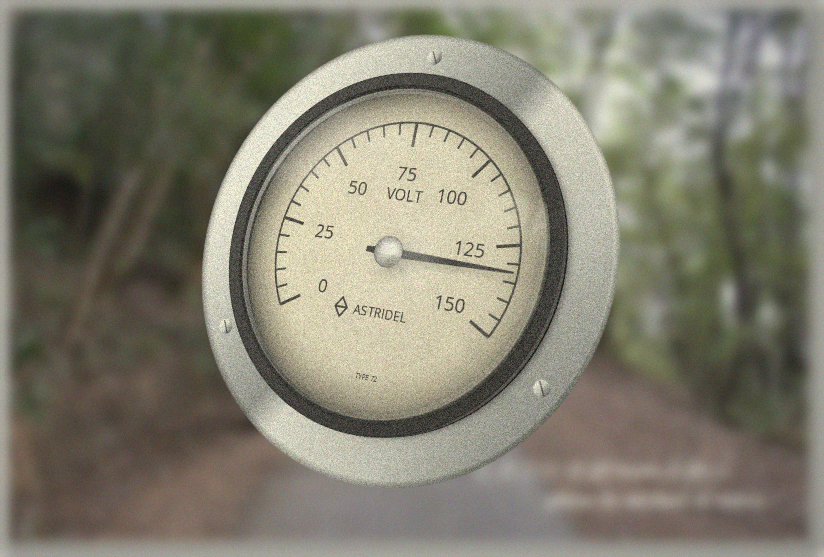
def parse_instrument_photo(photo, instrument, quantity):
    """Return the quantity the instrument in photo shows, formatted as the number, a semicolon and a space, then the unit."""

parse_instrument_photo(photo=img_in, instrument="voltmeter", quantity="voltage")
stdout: 132.5; V
